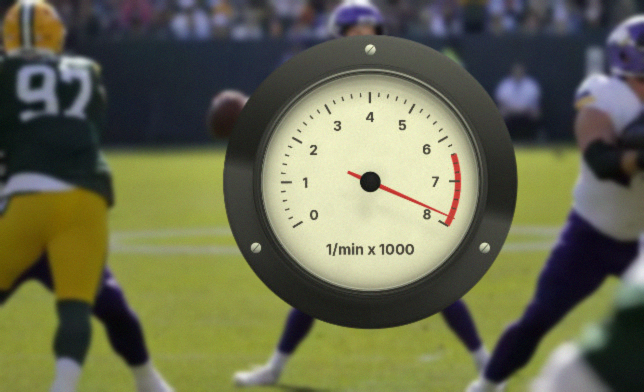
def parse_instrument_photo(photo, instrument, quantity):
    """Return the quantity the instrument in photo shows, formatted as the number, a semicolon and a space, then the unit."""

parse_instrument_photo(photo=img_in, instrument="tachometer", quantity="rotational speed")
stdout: 7800; rpm
